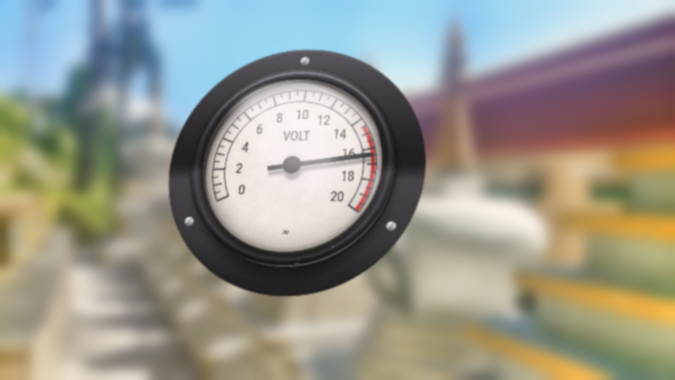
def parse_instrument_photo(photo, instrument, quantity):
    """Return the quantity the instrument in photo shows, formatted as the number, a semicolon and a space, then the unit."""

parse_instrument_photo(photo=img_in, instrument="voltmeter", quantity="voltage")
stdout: 16.5; V
